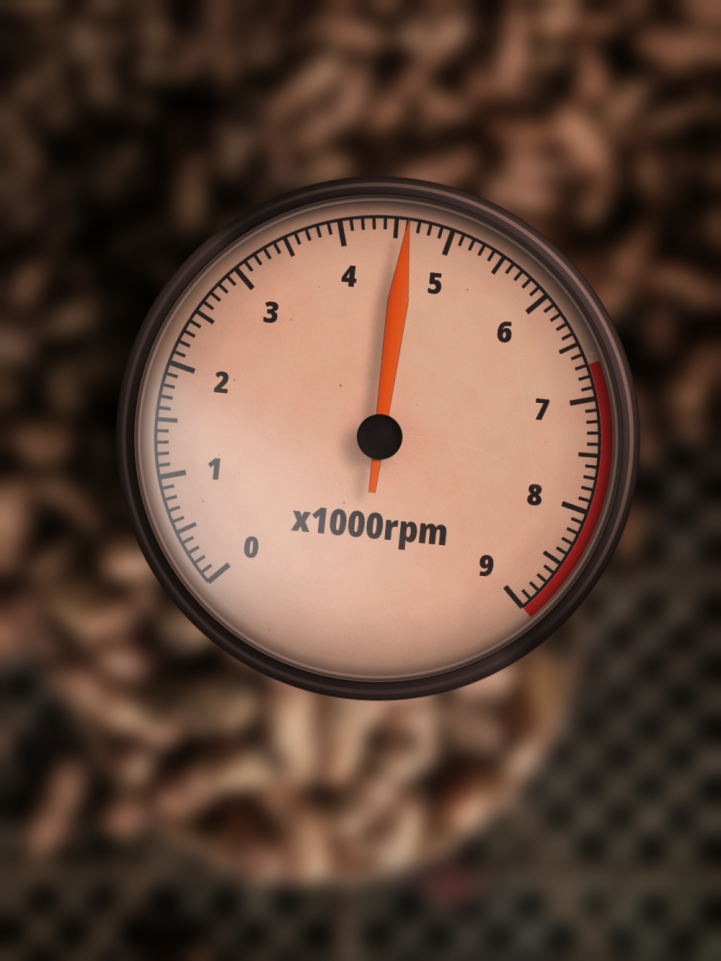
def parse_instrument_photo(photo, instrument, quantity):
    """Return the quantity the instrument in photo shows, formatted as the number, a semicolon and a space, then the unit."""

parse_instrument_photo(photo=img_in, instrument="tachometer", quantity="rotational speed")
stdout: 4600; rpm
